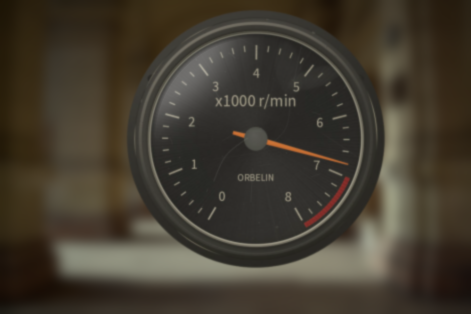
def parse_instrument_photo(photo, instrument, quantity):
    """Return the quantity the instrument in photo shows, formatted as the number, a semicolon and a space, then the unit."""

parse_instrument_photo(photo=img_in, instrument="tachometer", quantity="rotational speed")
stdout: 6800; rpm
